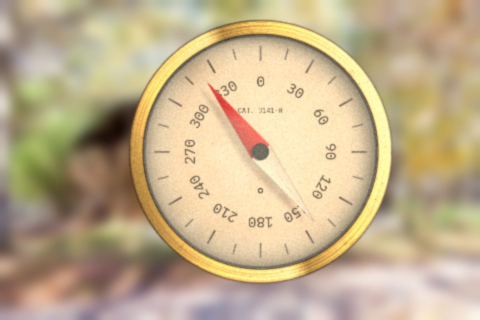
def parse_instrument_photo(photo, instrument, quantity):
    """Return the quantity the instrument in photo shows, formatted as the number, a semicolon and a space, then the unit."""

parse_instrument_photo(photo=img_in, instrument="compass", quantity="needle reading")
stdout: 322.5; °
